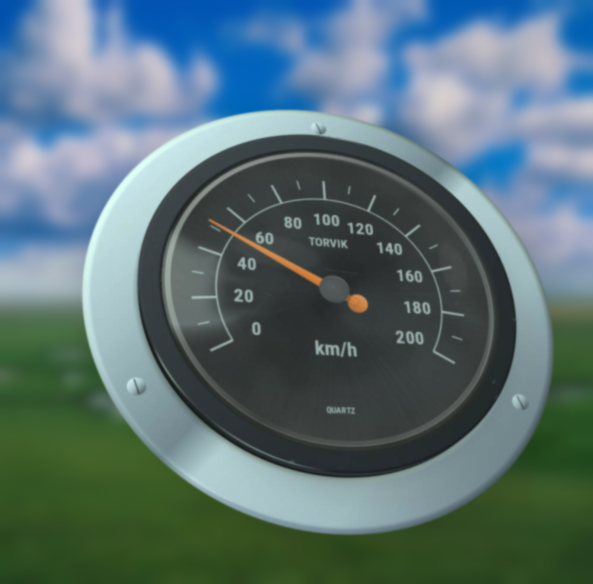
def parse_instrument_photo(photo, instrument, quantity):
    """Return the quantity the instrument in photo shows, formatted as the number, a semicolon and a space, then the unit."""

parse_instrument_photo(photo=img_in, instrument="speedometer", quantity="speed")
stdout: 50; km/h
